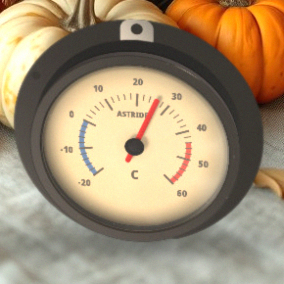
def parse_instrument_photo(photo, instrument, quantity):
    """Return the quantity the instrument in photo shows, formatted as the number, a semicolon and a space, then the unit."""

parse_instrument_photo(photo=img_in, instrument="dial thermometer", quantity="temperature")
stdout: 26; °C
